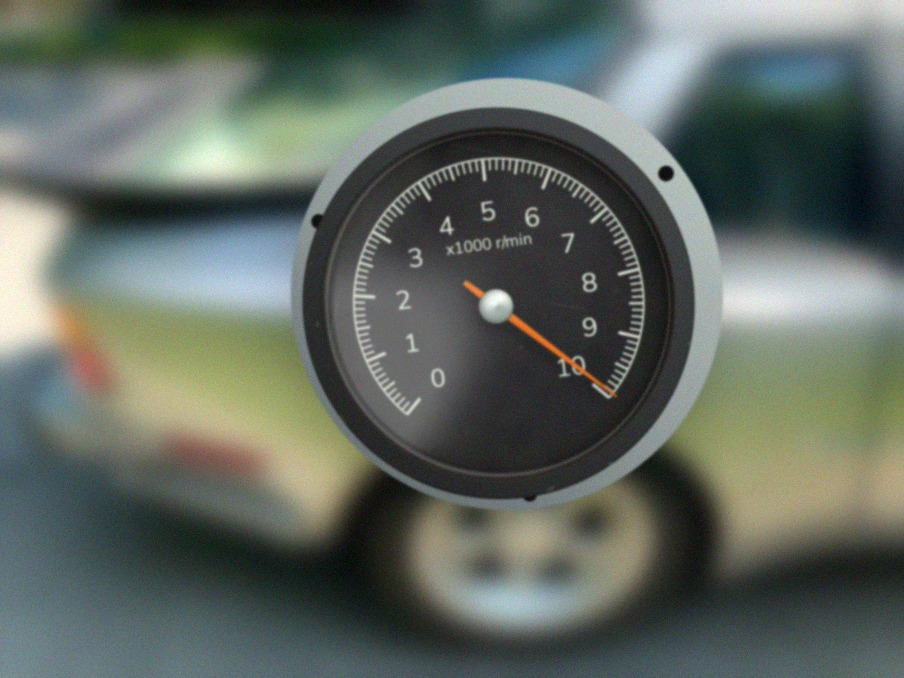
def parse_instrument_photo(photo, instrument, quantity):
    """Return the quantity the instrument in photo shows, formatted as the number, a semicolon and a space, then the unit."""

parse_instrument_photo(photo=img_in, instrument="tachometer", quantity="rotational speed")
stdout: 9900; rpm
